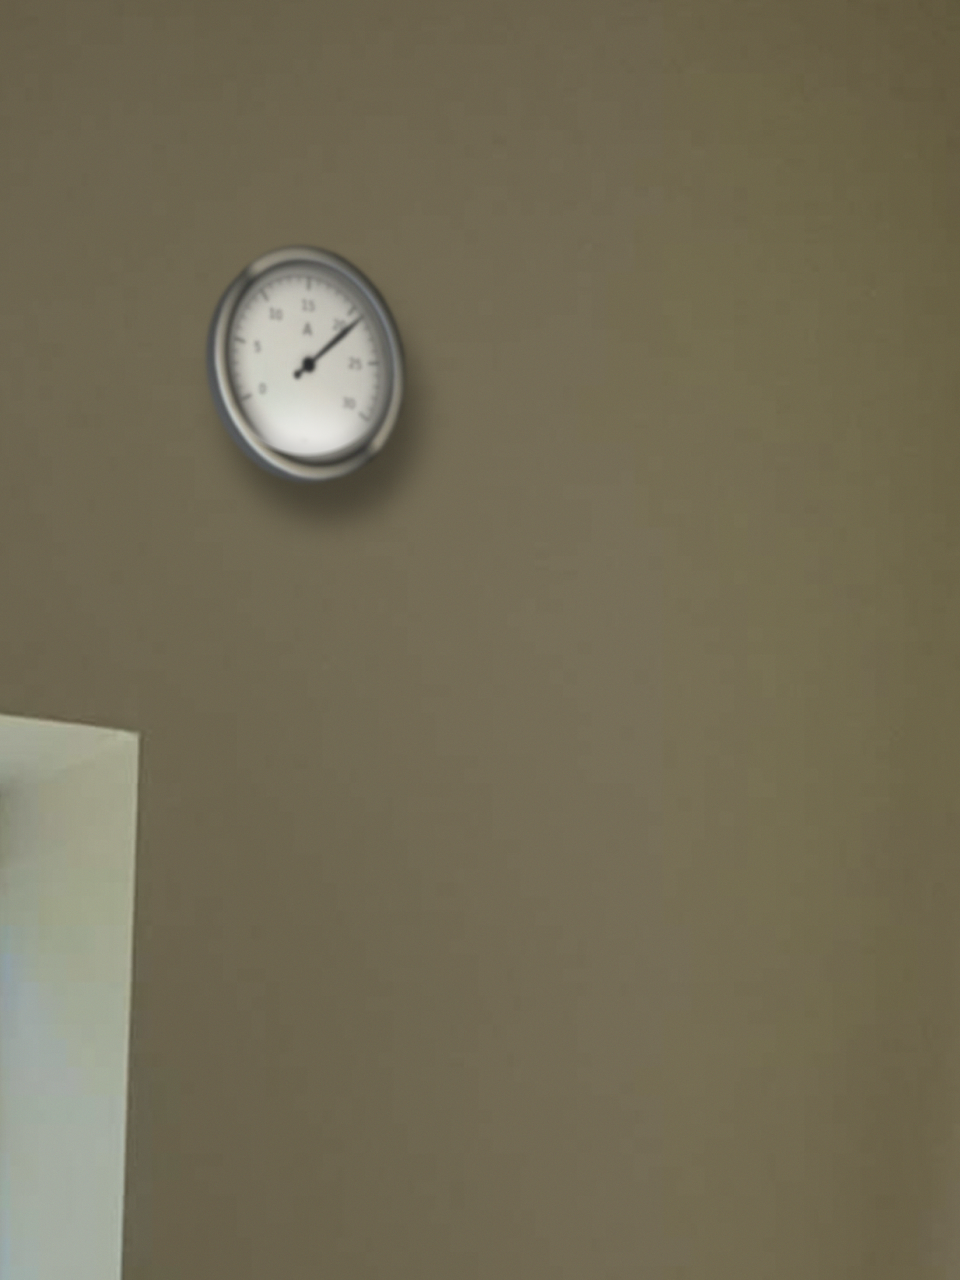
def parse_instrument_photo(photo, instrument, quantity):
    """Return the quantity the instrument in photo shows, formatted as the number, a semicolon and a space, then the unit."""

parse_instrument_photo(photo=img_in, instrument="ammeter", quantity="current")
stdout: 21; A
